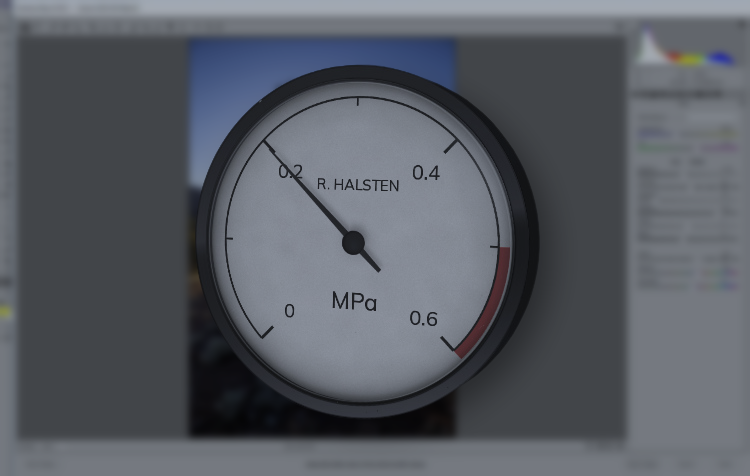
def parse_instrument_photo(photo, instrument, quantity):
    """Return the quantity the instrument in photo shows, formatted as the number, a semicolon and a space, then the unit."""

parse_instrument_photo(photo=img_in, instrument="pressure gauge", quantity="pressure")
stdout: 0.2; MPa
